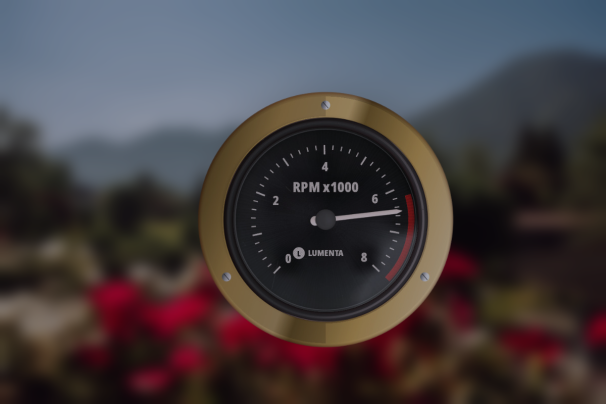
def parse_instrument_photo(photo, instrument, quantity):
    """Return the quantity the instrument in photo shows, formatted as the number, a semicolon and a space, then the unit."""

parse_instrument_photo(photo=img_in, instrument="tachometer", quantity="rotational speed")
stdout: 6500; rpm
